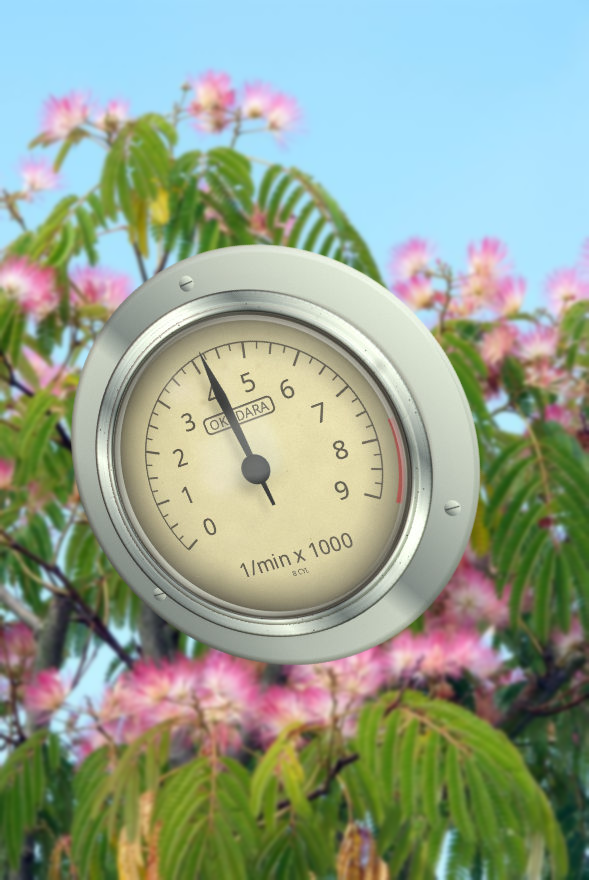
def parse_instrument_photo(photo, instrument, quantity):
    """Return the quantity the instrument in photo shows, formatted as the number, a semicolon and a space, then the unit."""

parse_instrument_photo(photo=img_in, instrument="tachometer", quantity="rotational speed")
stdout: 4250; rpm
